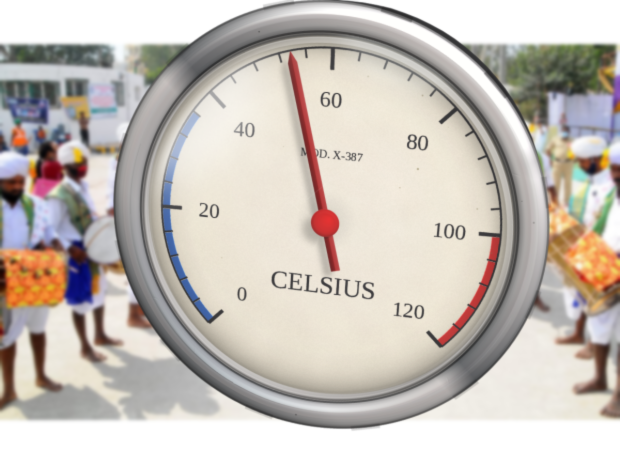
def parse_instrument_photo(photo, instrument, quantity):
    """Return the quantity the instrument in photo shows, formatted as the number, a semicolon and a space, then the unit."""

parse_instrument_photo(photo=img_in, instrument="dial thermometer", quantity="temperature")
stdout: 54; °C
